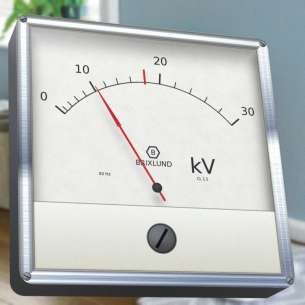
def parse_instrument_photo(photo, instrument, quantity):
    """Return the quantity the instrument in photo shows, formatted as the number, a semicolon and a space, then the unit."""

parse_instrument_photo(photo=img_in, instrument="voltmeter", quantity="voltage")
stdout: 10; kV
